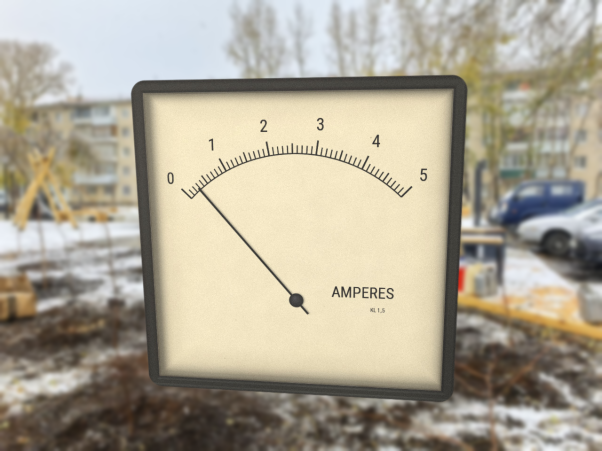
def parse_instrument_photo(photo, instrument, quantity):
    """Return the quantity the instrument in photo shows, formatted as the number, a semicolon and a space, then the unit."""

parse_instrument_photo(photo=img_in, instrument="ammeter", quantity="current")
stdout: 0.3; A
